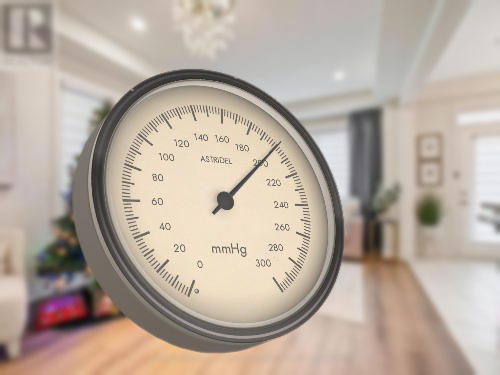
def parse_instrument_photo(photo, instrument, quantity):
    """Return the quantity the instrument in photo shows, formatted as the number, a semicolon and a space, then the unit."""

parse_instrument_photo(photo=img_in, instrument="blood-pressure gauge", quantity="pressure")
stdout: 200; mmHg
